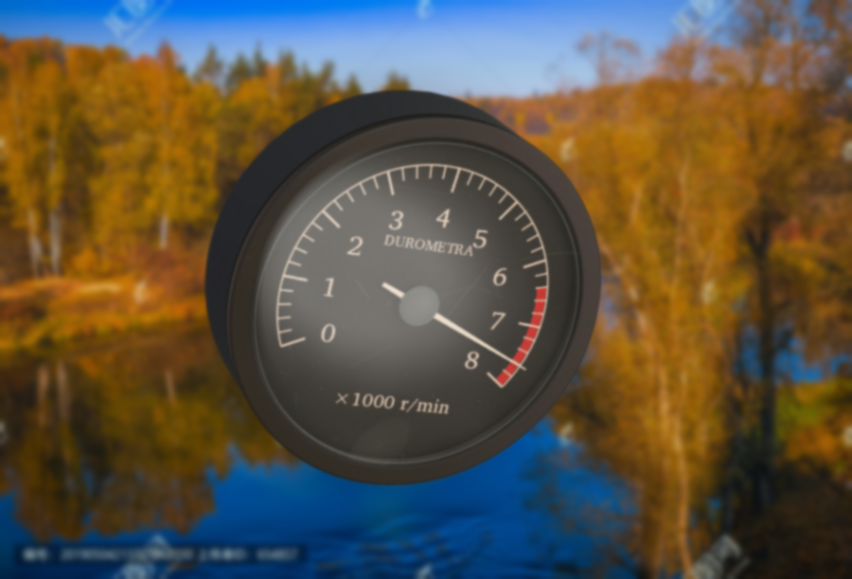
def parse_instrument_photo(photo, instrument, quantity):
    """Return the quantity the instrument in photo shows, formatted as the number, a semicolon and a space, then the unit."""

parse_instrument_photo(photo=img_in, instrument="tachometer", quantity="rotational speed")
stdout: 7600; rpm
